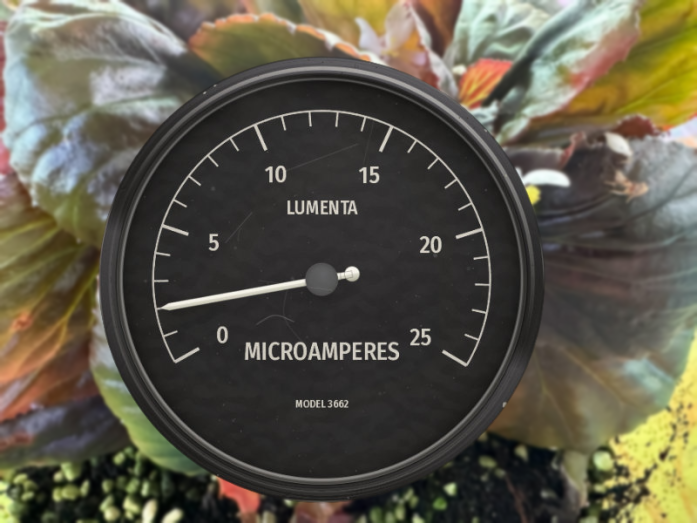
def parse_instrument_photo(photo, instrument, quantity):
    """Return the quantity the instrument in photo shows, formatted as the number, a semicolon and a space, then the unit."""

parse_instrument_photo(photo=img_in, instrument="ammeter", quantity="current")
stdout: 2; µA
